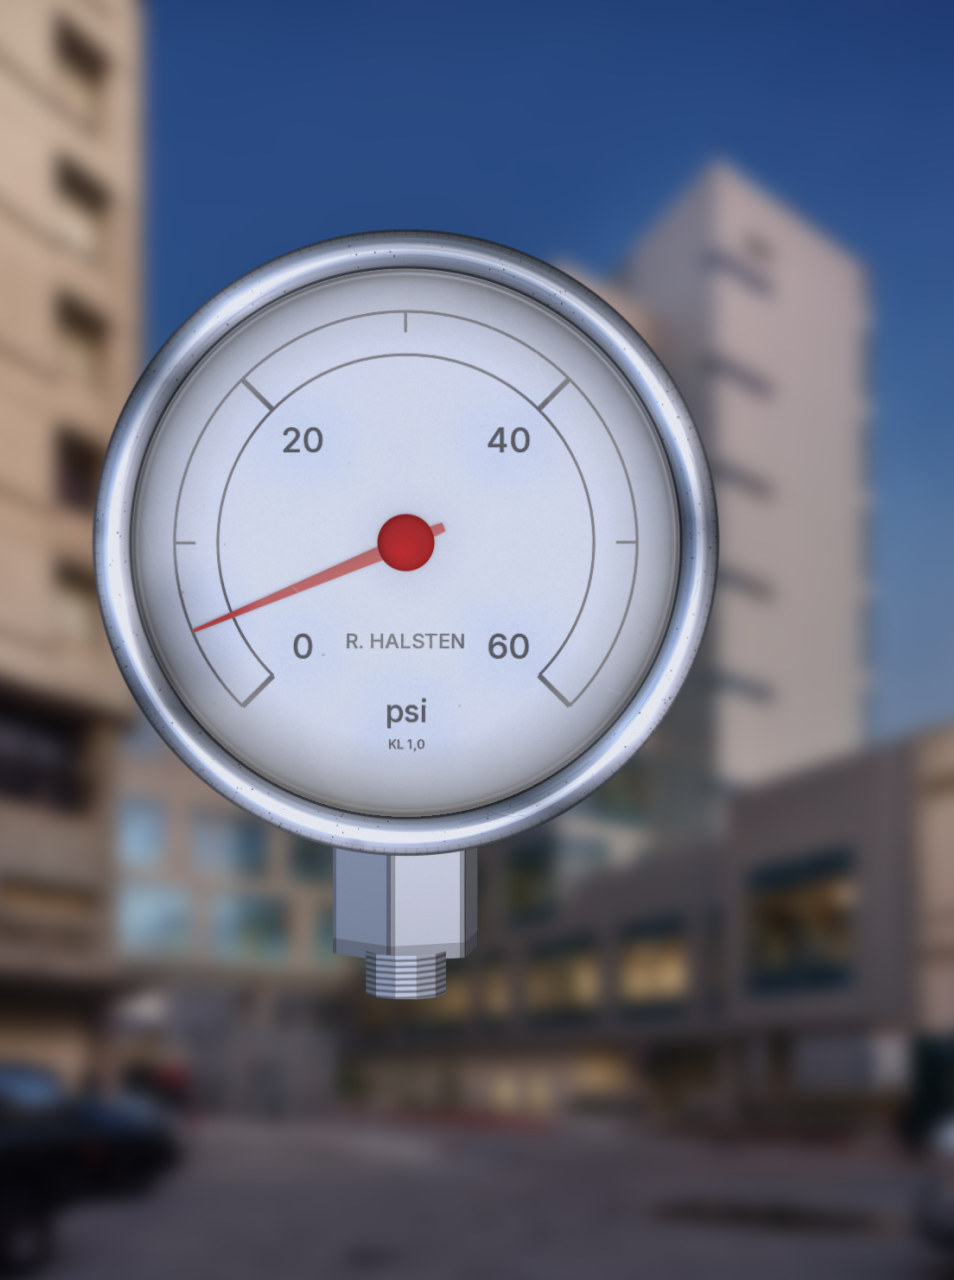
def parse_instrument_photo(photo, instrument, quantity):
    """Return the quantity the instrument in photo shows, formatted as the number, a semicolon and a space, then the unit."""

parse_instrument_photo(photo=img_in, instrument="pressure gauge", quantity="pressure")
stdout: 5; psi
